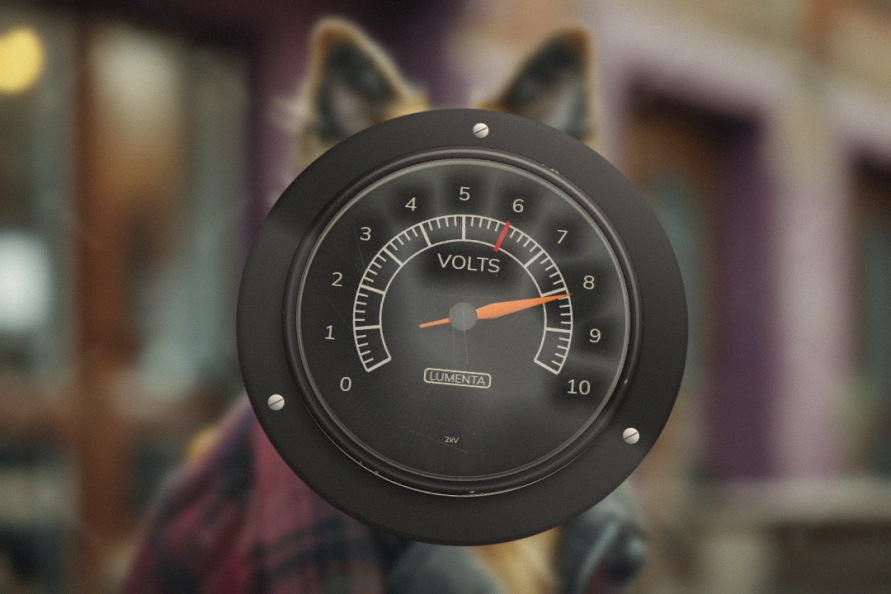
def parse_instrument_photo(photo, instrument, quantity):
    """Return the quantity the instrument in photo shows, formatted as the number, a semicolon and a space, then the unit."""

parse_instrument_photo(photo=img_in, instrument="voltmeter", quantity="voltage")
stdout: 8.2; V
